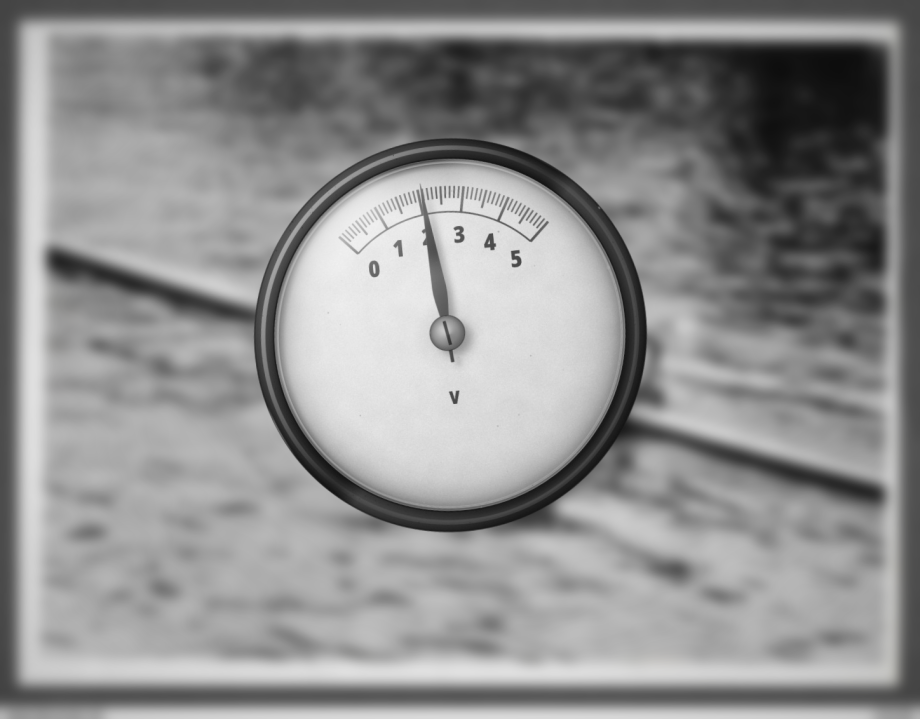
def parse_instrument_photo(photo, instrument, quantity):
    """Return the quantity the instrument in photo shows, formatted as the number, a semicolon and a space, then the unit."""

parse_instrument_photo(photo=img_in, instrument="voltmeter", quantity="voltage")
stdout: 2.1; V
